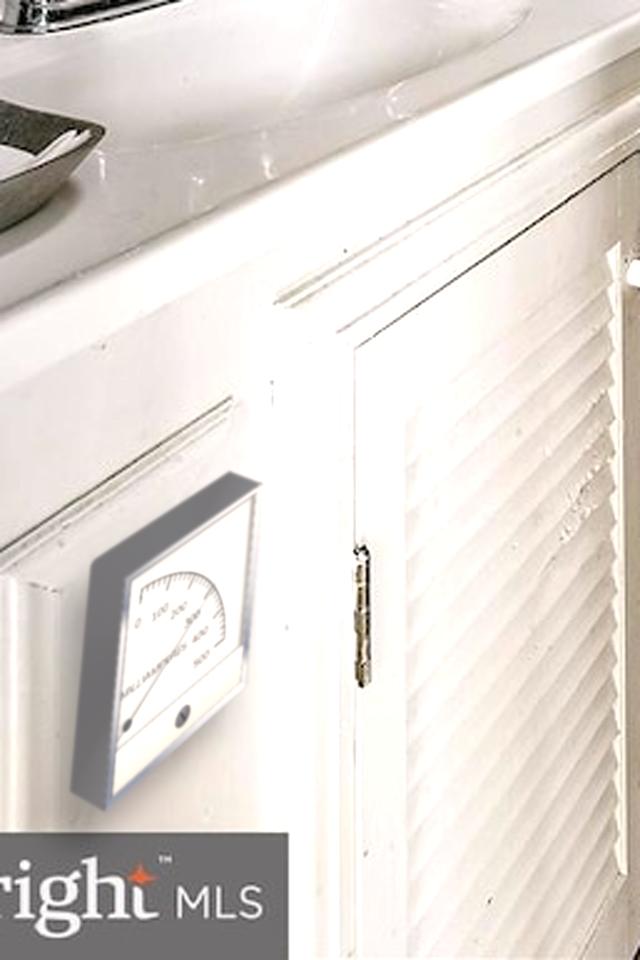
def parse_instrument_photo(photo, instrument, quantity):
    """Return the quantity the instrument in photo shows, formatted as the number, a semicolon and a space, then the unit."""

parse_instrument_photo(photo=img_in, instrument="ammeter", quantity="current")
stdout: 300; mA
